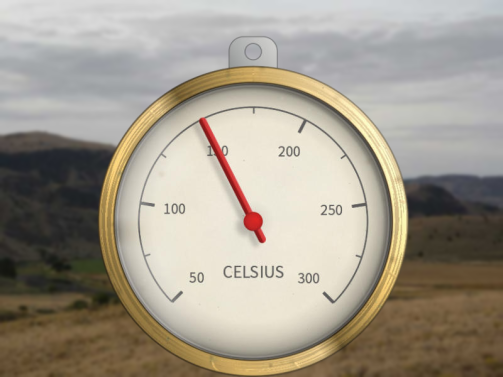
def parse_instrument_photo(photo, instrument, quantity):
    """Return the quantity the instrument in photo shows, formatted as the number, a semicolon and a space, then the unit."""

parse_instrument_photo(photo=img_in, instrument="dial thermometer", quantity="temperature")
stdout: 150; °C
